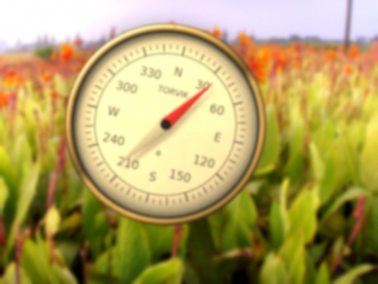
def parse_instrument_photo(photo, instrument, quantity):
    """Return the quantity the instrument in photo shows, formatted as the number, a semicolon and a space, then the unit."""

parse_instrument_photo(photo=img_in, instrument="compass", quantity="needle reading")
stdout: 35; °
